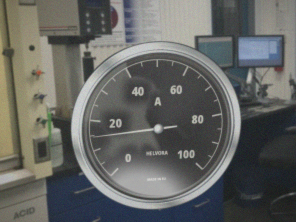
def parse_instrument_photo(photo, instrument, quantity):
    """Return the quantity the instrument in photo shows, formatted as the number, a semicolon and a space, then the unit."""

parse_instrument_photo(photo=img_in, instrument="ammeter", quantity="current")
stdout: 15; A
